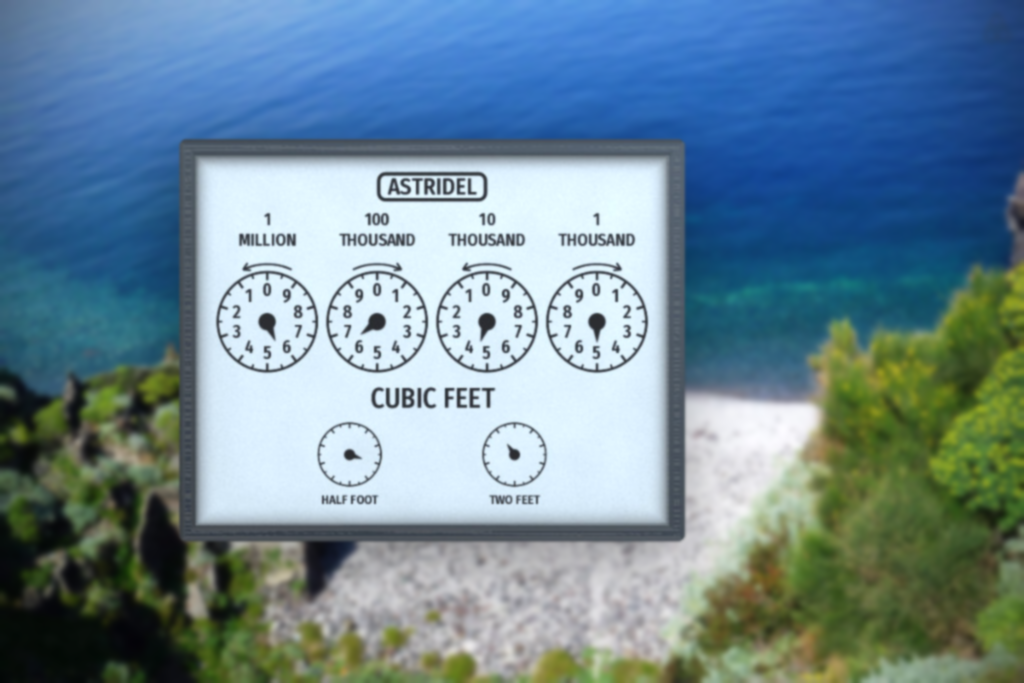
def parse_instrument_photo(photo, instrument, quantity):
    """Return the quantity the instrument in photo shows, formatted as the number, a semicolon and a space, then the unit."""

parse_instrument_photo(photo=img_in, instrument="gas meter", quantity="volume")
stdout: 564500; ft³
